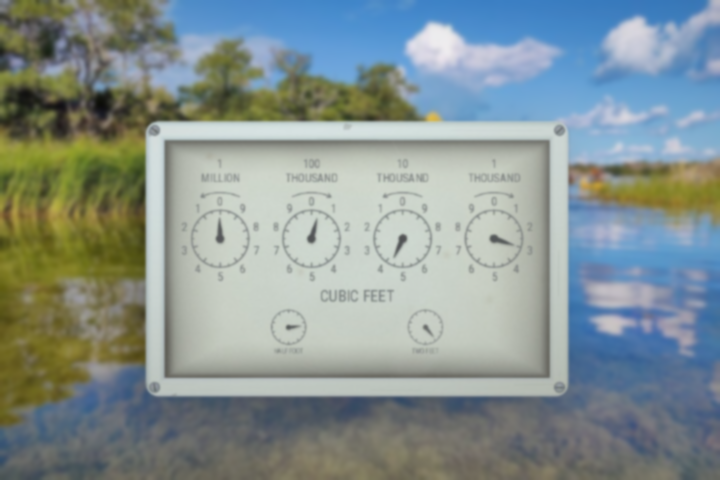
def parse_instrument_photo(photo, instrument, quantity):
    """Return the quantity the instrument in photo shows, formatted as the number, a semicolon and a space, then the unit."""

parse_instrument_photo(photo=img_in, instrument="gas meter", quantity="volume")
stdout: 4300; ft³
